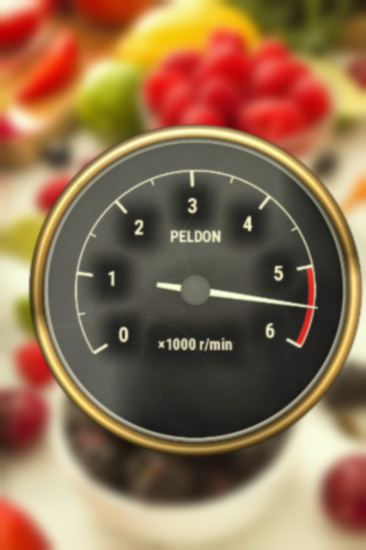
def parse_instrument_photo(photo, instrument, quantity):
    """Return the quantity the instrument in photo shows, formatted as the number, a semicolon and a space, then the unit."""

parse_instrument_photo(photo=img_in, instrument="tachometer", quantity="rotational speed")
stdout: 5500; rpm
